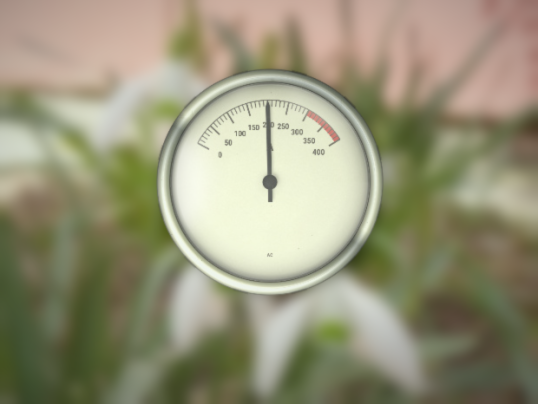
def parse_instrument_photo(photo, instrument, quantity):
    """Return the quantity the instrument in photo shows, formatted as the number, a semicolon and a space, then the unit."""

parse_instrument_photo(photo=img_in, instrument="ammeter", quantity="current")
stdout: 200; A
